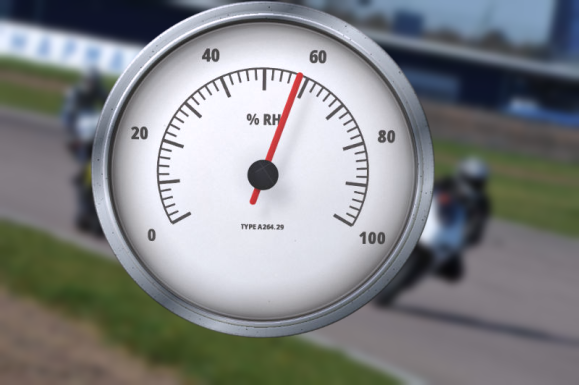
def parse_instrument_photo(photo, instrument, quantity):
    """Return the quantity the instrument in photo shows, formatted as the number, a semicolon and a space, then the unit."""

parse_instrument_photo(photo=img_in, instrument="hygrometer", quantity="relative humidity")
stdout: 58; %
